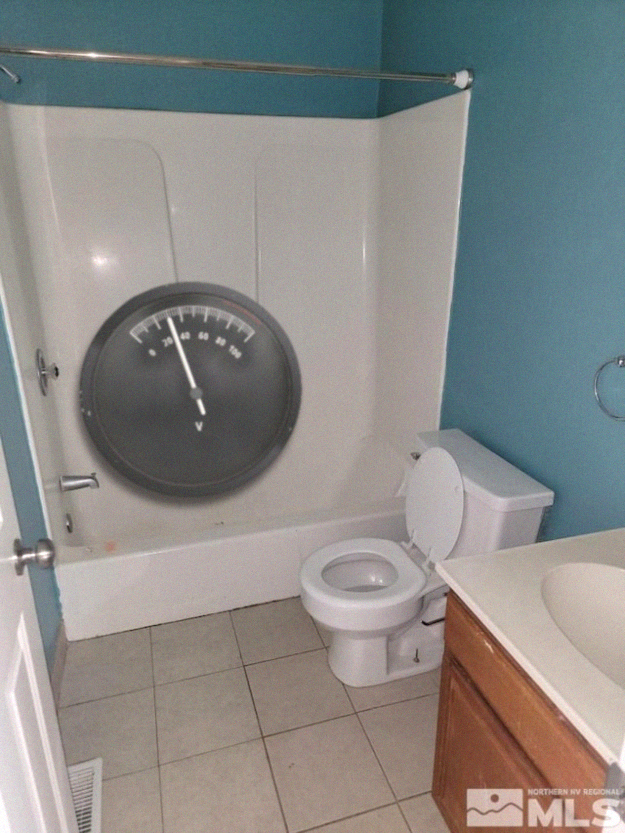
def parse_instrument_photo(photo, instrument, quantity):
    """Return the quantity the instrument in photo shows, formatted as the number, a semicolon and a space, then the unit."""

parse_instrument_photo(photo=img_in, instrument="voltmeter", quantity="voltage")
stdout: 30; V
